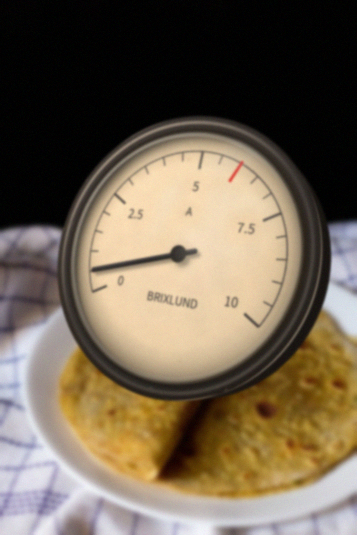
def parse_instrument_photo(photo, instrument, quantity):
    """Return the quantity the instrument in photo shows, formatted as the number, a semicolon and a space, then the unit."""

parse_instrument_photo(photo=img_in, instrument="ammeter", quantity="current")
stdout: 0.5; A
